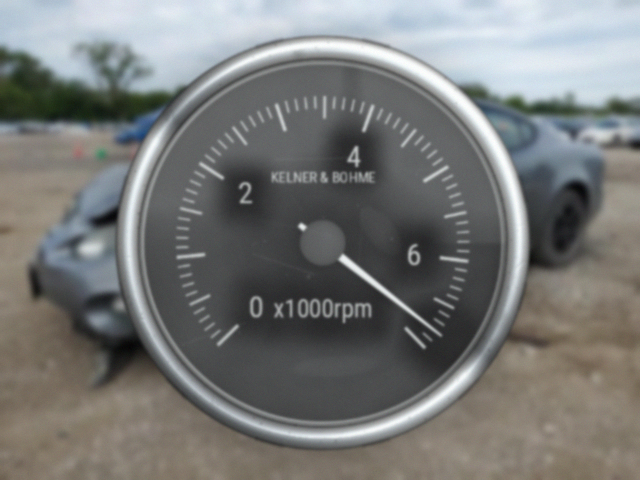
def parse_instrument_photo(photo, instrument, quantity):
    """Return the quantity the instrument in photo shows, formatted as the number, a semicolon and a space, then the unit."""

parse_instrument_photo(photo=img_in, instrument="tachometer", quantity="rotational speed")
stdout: 6800; rpm
